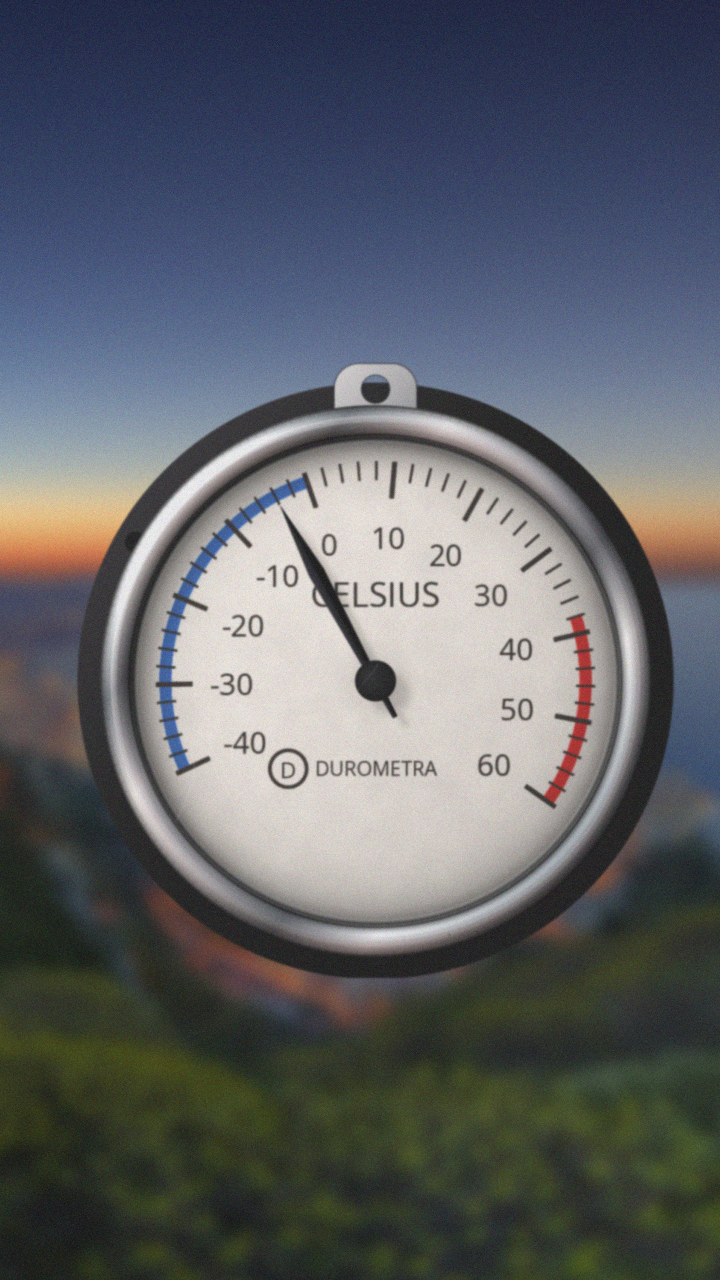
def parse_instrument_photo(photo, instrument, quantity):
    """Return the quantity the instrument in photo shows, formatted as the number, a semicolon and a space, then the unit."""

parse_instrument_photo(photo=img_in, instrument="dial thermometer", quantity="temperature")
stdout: -4; °C
